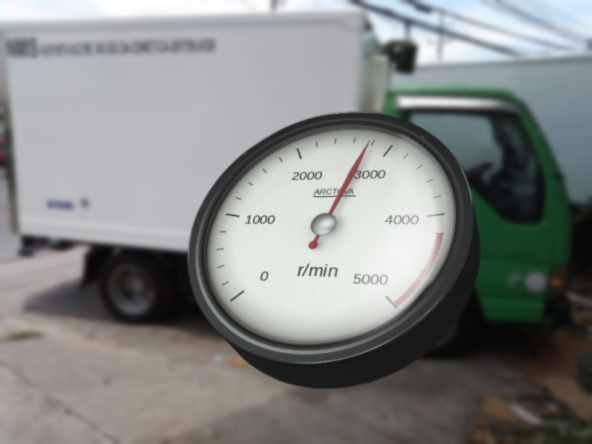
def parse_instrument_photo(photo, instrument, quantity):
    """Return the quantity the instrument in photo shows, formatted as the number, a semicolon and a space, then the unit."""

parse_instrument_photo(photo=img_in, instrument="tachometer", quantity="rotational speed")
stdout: 2800; rpm
